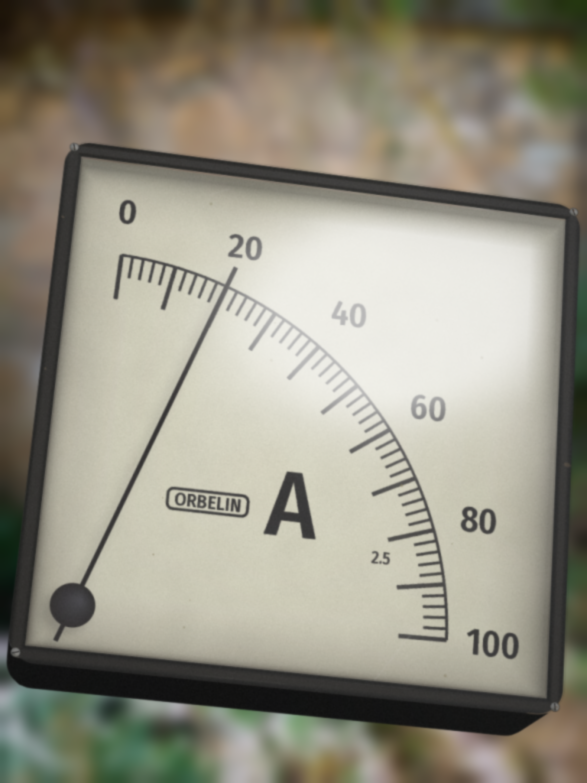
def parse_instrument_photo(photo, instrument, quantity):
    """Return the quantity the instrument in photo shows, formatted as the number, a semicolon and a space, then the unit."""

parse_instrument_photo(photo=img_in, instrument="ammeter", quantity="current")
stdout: 20; A
